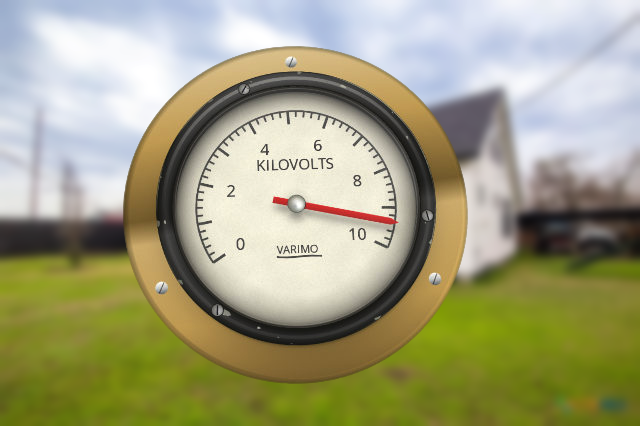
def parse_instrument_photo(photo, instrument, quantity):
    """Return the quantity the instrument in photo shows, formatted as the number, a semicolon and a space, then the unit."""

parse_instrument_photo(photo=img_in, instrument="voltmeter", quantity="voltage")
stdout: 9.4; kV
